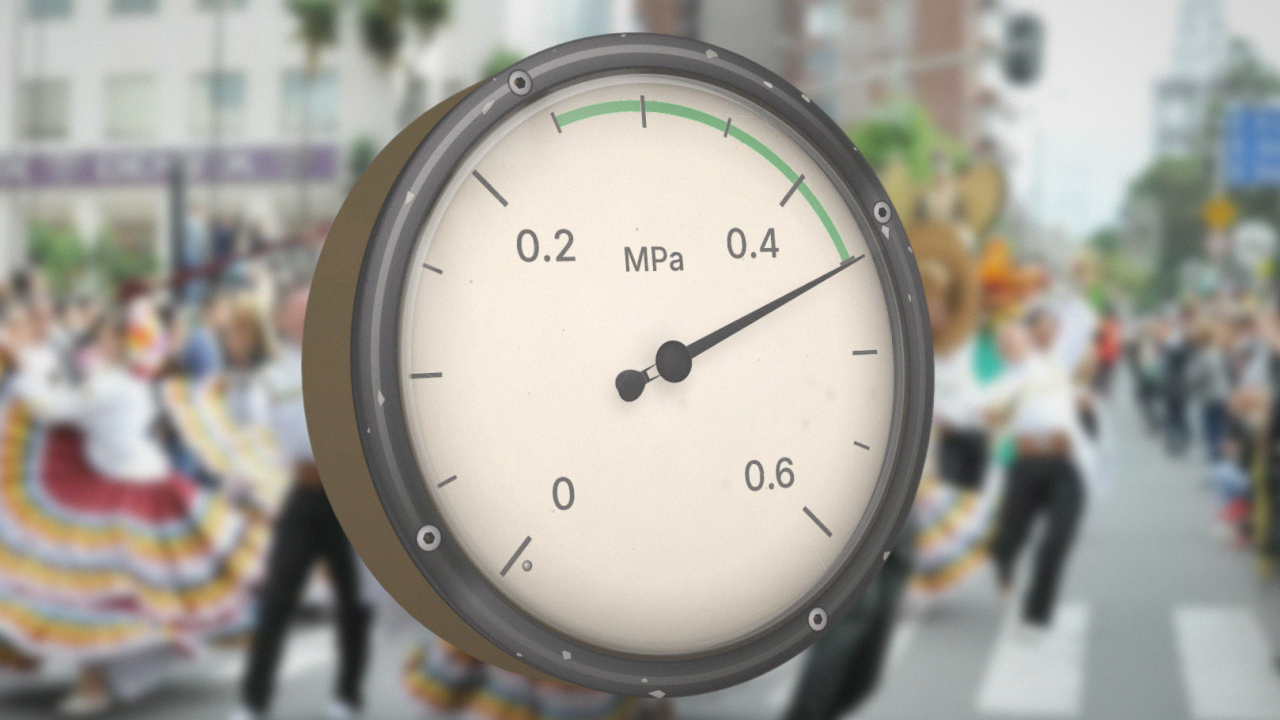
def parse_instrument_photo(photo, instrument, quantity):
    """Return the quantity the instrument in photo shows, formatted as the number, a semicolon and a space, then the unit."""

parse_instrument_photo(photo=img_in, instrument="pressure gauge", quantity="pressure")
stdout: 0.45; MPa
